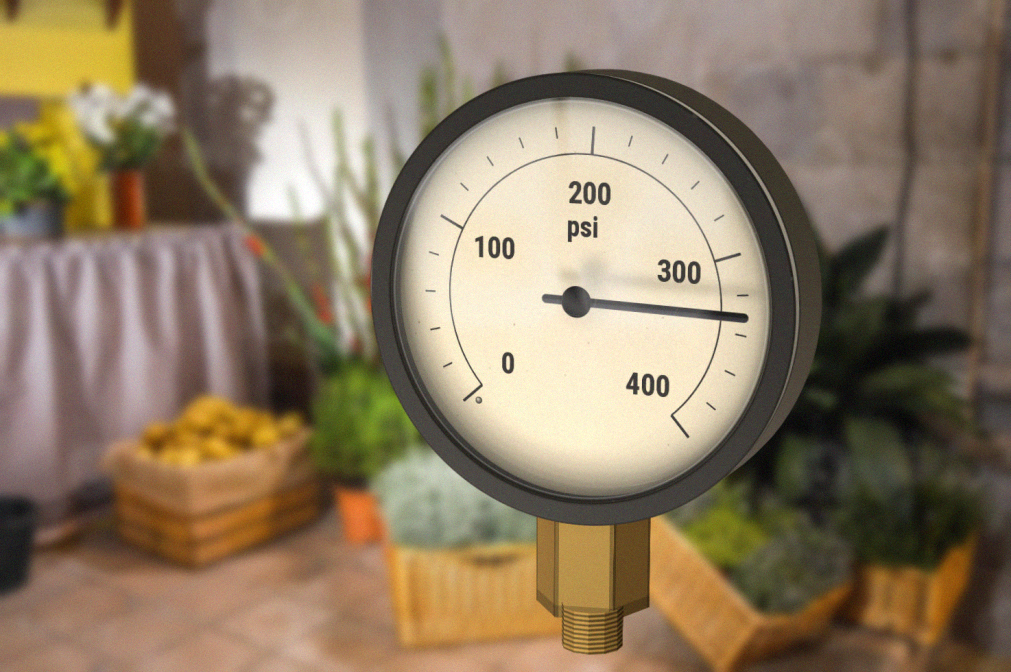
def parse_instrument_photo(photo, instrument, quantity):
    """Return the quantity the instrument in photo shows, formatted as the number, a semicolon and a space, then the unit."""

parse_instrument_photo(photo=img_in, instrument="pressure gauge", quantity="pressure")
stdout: 330; psi
